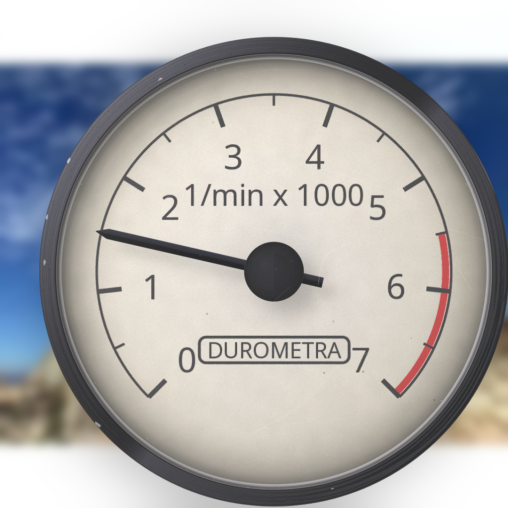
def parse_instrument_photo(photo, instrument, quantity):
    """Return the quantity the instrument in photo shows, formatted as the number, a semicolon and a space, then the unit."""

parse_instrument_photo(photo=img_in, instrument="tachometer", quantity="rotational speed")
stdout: 1500; rpm
